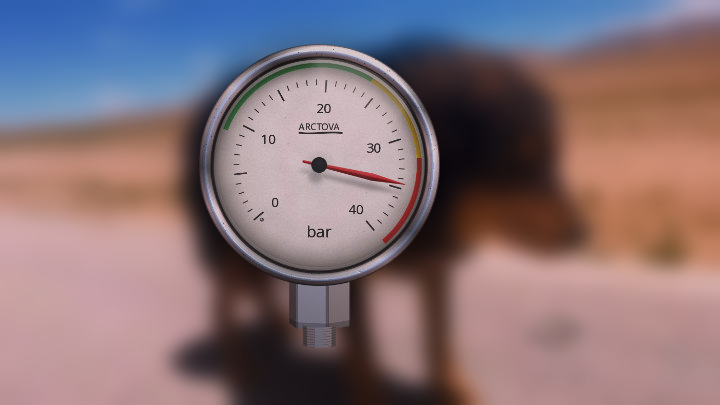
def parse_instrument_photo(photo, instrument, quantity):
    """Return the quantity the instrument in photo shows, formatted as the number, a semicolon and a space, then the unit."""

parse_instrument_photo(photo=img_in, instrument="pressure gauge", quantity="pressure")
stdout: 34.5; bar
